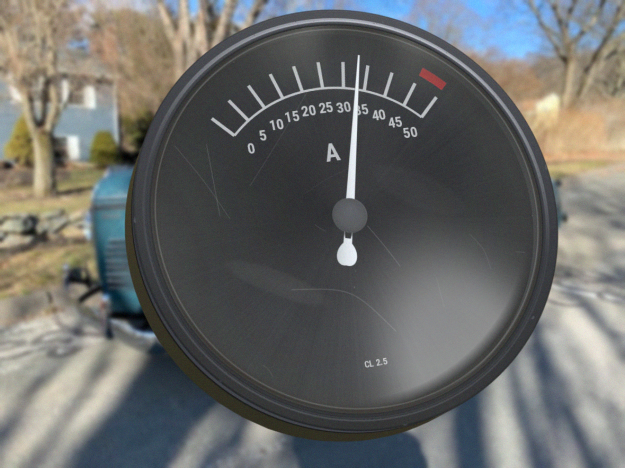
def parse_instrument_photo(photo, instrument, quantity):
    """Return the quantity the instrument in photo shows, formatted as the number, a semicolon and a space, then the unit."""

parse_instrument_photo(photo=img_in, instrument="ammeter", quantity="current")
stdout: 32.5; A
